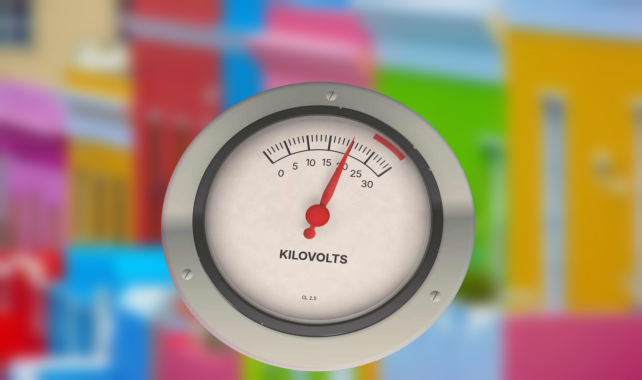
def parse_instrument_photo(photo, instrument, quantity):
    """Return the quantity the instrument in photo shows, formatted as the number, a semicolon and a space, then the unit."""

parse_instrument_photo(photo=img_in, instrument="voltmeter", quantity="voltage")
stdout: 20; kV
